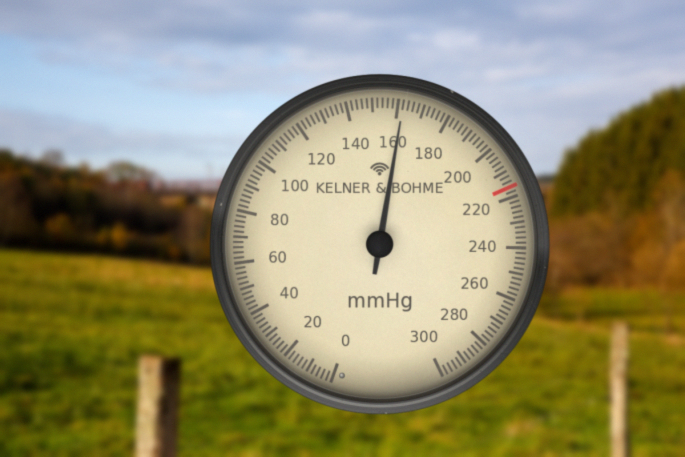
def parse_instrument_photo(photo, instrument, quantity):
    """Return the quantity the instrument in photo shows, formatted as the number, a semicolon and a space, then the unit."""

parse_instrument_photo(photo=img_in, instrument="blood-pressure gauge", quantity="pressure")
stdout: 162; mmHg
